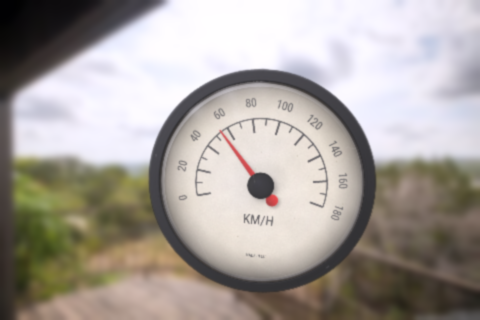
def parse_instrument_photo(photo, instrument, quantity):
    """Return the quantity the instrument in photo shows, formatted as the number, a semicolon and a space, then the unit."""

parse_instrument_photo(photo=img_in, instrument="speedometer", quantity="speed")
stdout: 55; km/h
